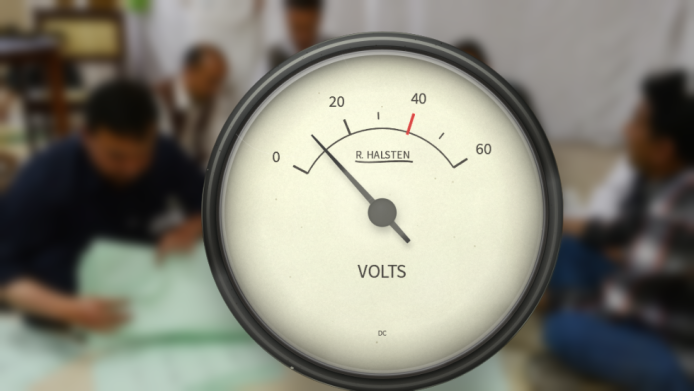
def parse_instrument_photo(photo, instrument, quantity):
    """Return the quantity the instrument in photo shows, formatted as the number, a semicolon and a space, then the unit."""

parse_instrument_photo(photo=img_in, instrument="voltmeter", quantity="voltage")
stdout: 10; V
